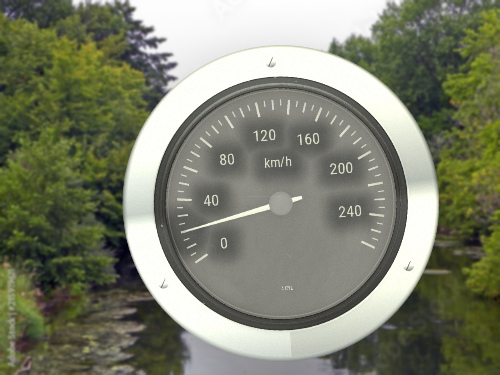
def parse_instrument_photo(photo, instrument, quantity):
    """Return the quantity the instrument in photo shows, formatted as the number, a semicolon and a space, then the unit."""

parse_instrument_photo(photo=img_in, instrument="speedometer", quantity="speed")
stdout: 20; km/h
